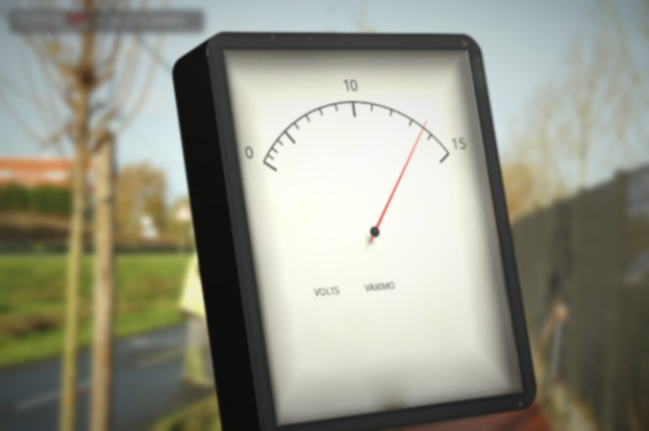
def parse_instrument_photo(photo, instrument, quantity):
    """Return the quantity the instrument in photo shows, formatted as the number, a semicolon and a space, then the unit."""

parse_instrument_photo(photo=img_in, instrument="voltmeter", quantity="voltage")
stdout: 13.5; V
